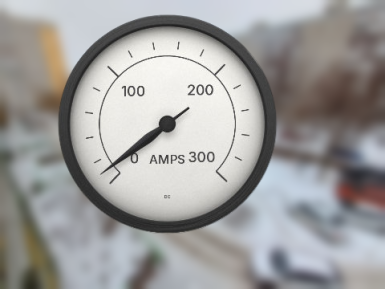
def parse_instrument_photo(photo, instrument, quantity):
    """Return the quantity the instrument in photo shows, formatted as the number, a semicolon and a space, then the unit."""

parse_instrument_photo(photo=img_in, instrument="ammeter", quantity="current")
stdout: 10; A
